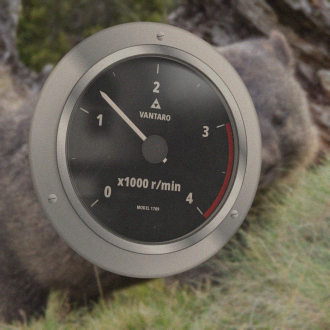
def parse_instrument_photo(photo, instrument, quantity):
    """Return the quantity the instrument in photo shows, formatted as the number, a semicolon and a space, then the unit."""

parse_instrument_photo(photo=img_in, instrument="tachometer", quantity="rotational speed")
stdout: 1250; rpm
